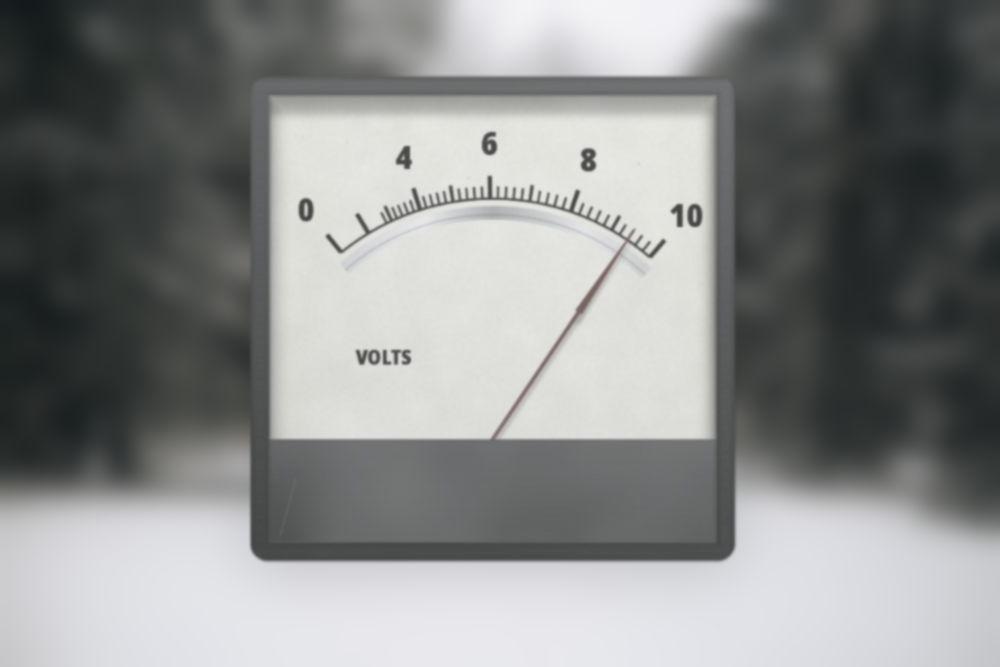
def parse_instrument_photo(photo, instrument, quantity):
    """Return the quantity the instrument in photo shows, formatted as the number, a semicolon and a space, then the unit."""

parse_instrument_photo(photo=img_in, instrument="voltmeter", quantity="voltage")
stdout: 9.4; V
